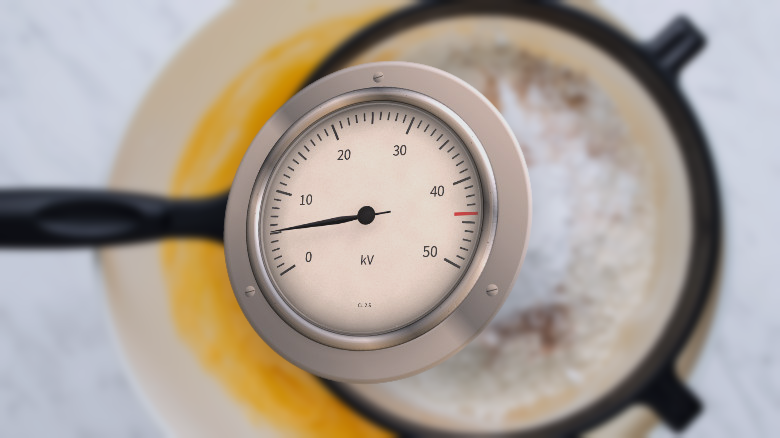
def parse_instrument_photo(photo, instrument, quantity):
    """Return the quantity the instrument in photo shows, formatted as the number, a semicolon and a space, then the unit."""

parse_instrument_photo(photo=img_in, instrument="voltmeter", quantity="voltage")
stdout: 5; kV
